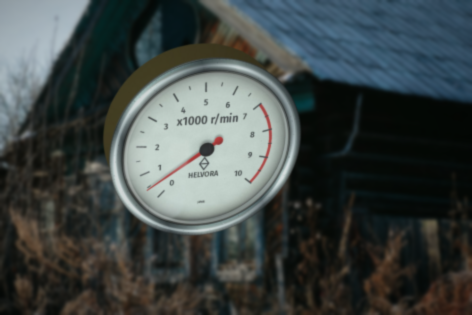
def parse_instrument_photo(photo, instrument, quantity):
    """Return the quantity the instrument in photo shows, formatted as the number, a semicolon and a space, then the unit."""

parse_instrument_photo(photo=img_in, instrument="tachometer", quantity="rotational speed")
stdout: 500; rpm
